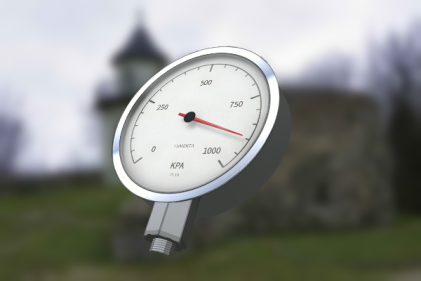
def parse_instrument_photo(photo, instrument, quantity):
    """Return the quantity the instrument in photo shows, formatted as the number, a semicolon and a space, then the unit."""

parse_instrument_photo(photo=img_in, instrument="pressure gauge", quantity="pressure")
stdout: 900; kPa
